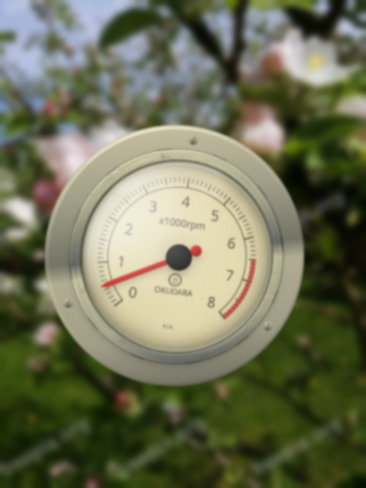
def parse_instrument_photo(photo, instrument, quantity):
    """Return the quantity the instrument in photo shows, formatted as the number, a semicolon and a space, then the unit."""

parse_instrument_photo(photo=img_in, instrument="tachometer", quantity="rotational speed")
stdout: 500; rpm
